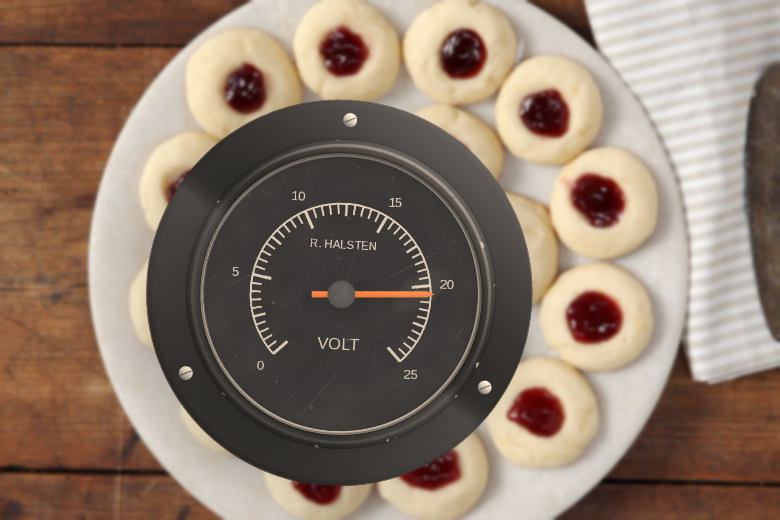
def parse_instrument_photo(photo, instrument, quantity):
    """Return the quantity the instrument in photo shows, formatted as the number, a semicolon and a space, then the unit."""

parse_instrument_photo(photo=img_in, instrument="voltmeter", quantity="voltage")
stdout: 20.5; V
